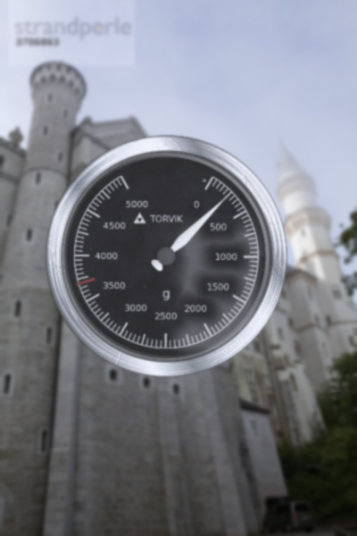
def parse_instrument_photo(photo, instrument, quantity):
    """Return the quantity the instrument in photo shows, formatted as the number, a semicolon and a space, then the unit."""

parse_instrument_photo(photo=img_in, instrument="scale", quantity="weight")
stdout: 250; g
